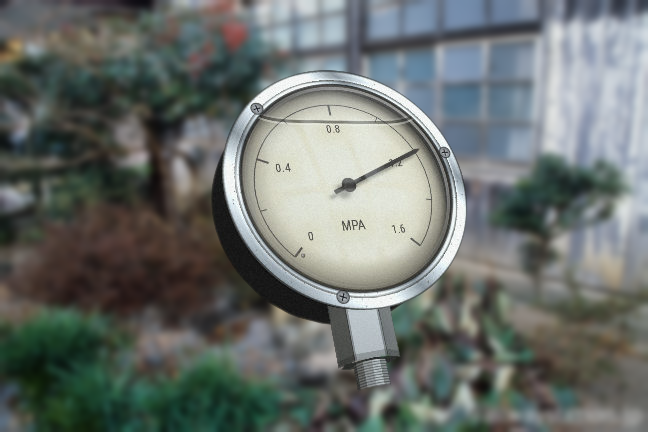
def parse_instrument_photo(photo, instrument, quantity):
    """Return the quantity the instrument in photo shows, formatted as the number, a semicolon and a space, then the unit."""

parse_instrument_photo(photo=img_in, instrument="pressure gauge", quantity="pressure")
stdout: 1.2; MPa
